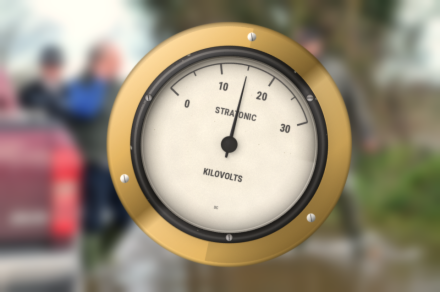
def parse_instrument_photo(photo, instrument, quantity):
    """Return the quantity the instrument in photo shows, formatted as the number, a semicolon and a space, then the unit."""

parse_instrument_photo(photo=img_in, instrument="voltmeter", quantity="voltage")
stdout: 15; kV
